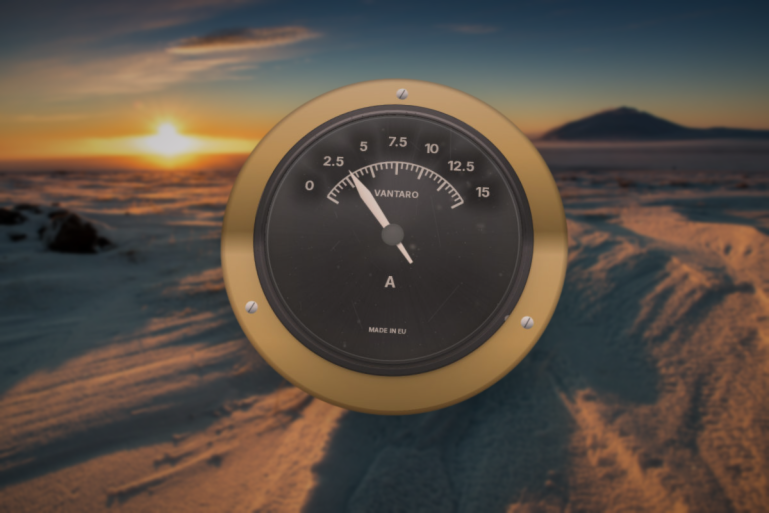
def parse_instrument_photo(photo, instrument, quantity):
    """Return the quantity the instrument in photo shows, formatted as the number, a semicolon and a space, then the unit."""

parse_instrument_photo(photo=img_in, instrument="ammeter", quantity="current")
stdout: 3; A
